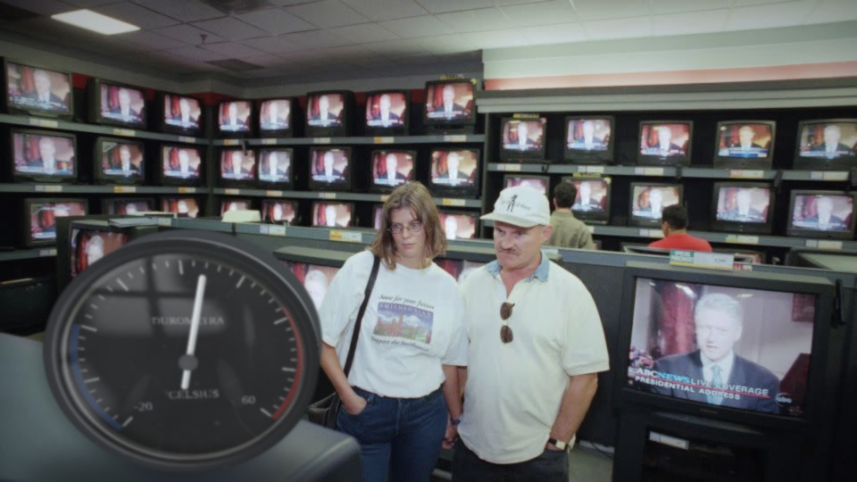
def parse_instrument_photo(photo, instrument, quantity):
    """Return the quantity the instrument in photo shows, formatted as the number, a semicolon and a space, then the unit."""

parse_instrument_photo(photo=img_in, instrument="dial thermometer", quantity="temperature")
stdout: 24; °C
